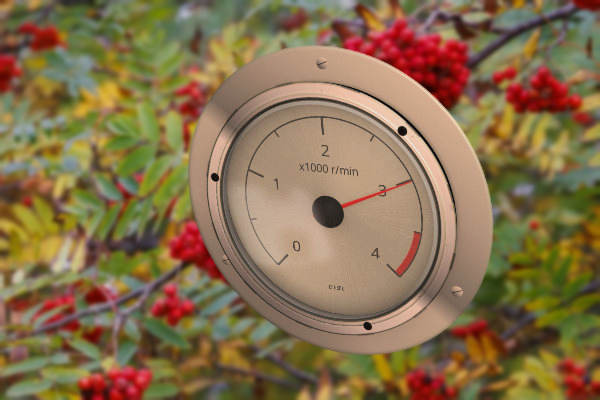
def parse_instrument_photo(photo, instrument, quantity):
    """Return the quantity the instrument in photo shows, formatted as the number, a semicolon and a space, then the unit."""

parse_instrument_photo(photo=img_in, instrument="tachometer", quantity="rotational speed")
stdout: 3000; rpm
